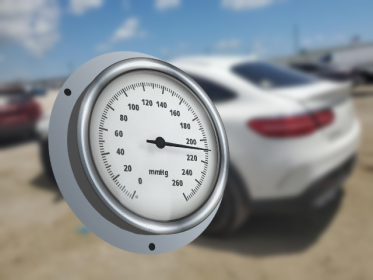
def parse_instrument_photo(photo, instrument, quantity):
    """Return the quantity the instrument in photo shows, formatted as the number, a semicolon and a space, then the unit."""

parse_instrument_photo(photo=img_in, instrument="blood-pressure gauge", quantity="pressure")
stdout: 210; mmHg
